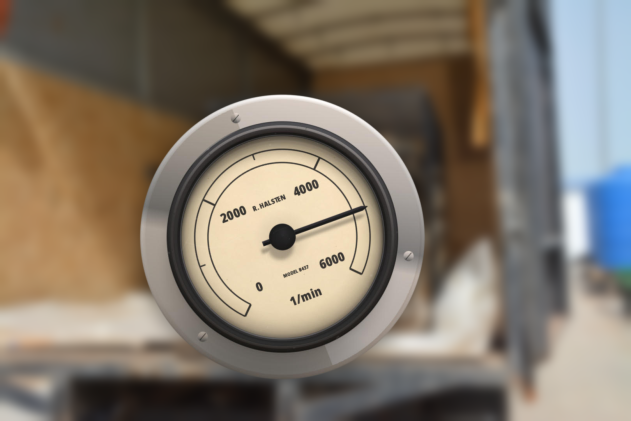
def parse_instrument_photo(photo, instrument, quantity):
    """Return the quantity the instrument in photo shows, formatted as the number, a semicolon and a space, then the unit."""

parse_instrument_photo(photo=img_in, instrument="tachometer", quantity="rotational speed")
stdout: 5000; rpm
